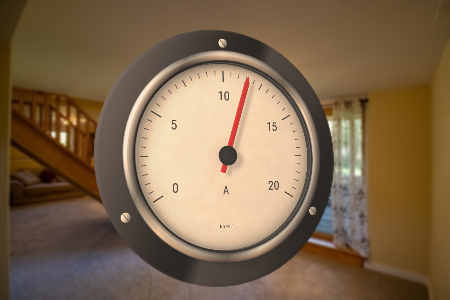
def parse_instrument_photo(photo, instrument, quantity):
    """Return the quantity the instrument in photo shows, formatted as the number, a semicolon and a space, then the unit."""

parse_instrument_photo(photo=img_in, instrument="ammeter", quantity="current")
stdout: 11.5; A
